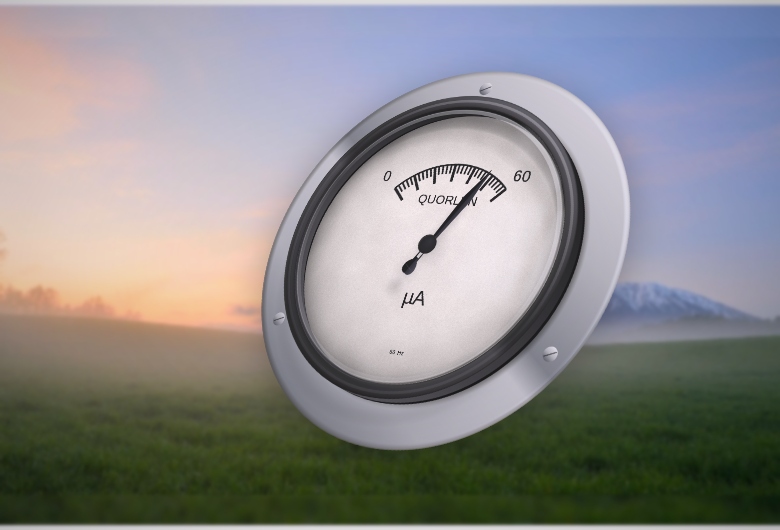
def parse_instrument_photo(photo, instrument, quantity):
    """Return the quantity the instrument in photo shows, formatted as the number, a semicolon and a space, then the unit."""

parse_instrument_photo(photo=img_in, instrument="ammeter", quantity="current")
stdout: 50; µA
